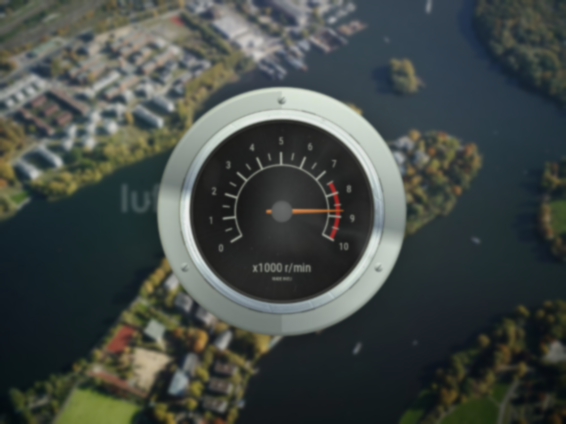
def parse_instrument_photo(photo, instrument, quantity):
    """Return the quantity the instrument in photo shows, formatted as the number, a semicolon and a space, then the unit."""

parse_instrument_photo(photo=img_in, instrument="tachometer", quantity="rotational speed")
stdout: 8750; rpm
